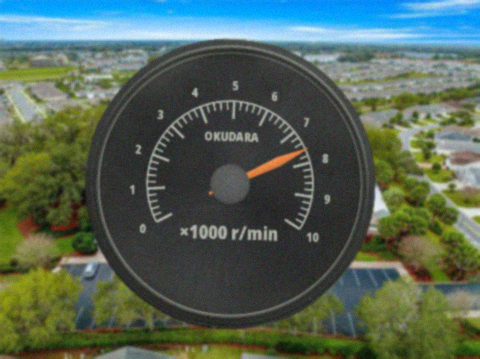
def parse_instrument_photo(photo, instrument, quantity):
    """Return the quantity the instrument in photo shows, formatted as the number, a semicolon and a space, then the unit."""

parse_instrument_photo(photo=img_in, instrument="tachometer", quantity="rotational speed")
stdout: 7600; rpm
